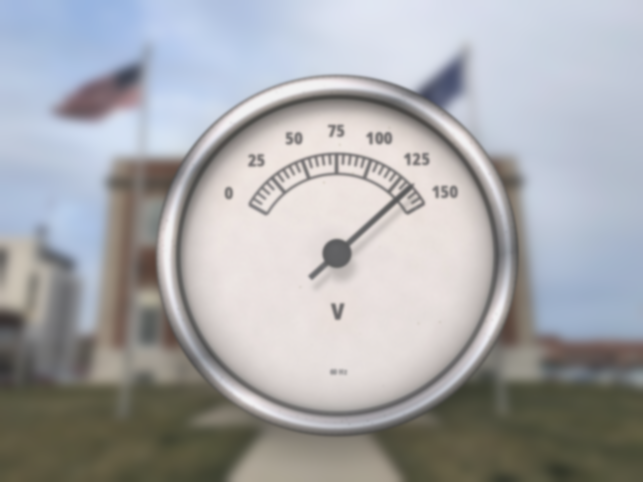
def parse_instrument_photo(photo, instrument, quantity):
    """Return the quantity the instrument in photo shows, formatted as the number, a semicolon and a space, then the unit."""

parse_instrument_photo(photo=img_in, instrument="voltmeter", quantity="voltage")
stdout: 135; V
